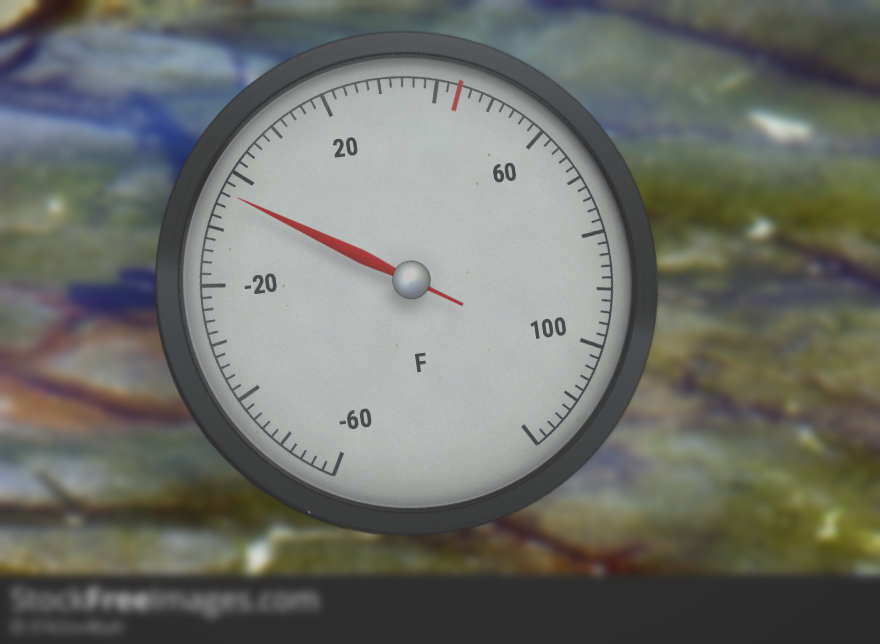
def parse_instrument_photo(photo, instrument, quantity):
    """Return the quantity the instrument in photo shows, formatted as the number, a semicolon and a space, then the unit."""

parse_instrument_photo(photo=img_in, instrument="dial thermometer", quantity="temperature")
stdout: -4; °F
